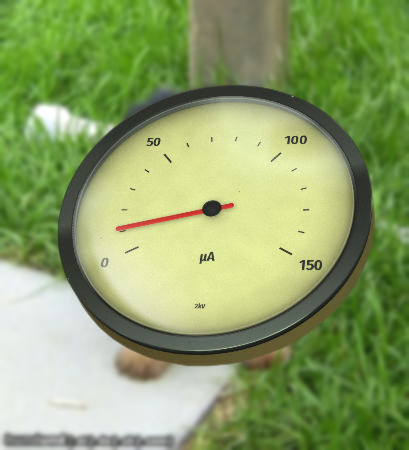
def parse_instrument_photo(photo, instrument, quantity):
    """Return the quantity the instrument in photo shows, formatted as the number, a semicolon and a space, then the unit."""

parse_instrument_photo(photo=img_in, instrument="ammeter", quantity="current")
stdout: 10; µA
